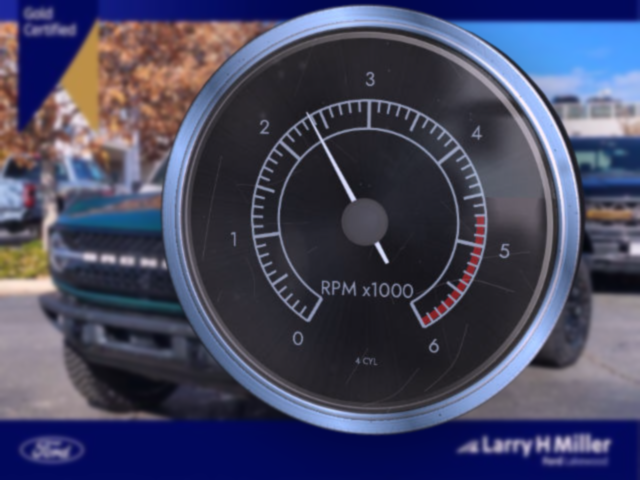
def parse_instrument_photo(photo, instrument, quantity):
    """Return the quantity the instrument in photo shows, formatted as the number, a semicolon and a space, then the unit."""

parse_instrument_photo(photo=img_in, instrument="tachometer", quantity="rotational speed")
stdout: 2400; rpm
